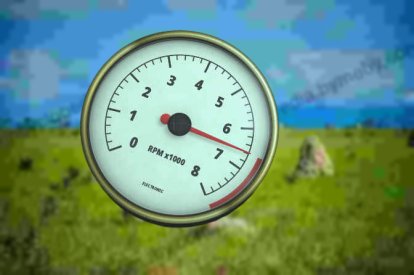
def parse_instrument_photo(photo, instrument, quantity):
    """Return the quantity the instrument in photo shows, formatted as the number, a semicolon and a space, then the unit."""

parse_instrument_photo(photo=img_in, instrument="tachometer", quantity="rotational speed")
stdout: 6600; rpm
